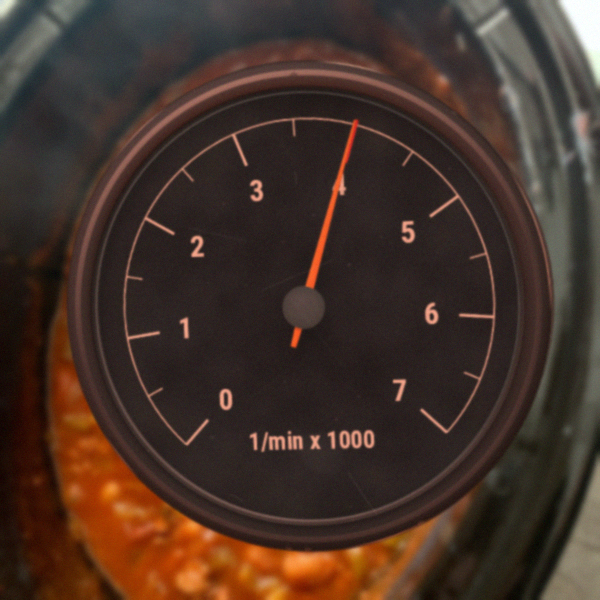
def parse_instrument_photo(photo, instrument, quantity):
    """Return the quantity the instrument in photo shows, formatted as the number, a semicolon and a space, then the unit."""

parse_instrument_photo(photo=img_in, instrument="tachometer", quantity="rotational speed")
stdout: 4000; rpm
